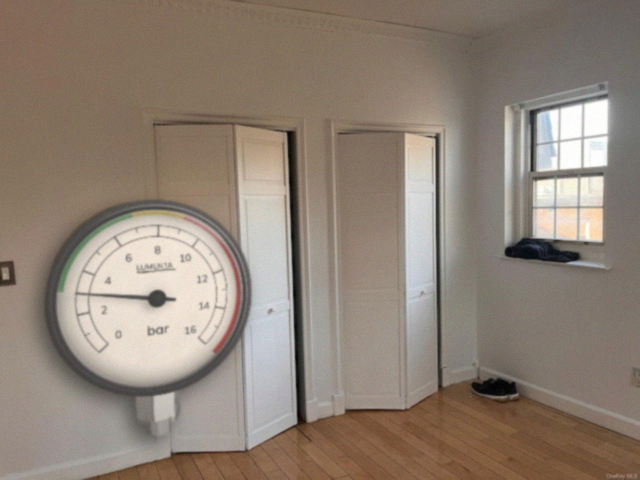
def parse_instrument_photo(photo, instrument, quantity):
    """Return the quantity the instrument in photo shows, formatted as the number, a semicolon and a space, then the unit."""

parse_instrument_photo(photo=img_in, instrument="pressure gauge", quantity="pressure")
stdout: 3; bar
